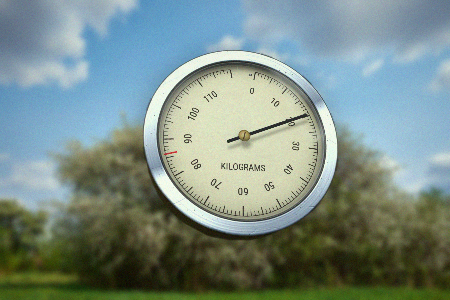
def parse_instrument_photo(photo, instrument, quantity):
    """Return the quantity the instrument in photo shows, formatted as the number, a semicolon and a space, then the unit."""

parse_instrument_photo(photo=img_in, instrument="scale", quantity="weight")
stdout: 20; kg
